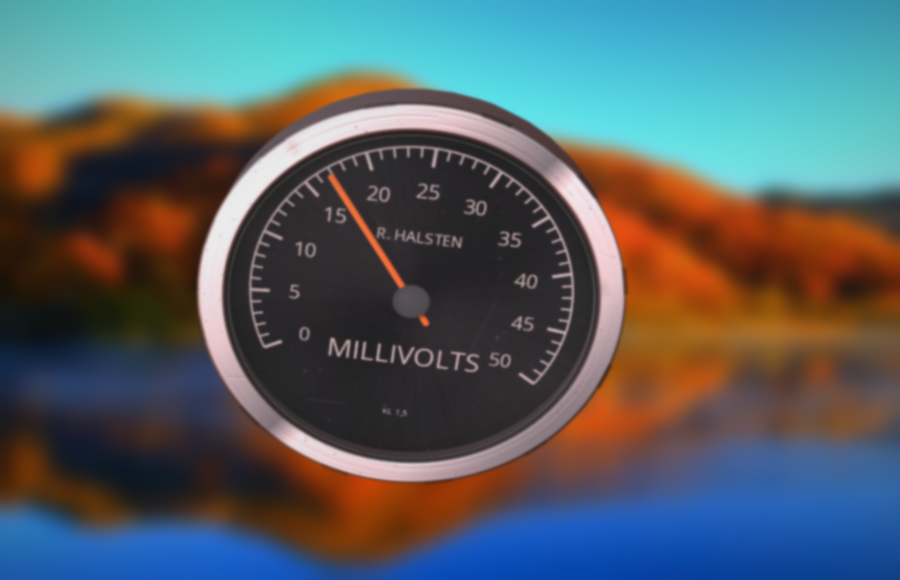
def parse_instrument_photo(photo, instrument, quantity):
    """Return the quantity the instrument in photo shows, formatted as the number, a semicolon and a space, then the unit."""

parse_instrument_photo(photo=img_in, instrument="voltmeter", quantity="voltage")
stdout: 17; mV
